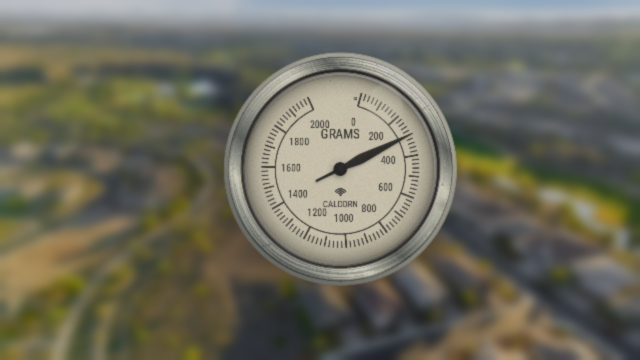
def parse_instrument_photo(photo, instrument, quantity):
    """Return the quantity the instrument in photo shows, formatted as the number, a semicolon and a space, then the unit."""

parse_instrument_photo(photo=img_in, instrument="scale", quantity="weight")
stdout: 300; g
